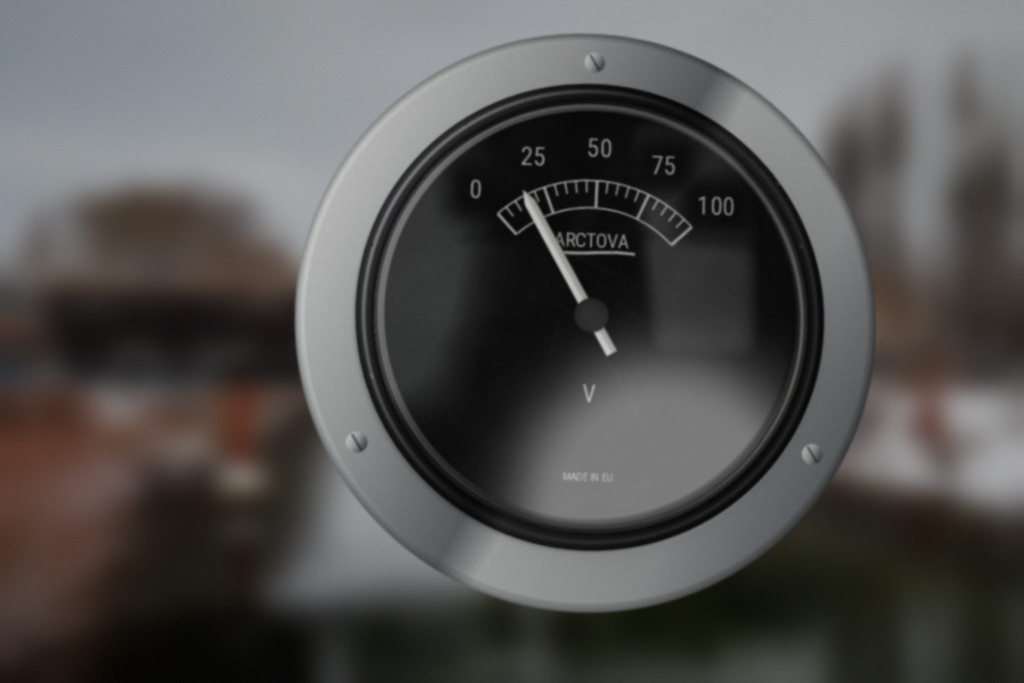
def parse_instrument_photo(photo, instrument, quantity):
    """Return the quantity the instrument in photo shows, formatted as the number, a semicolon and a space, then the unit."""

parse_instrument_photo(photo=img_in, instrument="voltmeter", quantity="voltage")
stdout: 15; V
